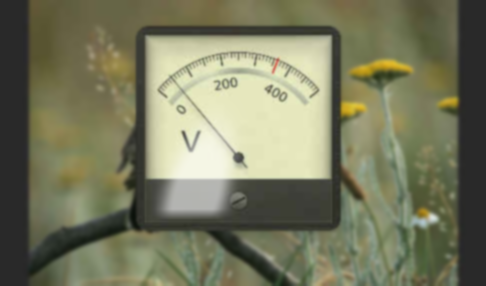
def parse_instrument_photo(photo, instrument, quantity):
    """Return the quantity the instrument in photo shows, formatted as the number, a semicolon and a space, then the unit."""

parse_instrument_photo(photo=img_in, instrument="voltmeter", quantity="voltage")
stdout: 50; V
